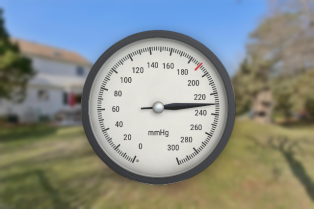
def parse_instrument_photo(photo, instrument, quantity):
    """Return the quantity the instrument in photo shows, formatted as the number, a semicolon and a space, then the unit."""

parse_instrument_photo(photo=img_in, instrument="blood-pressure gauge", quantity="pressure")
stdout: 230; mmHg
